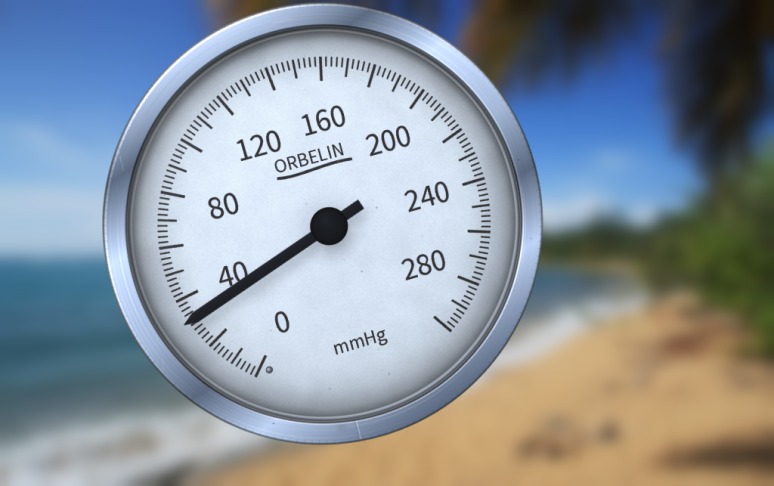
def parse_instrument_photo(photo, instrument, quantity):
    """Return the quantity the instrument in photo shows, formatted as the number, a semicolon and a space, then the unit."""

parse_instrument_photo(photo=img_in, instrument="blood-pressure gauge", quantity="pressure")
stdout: 32; mmHg
